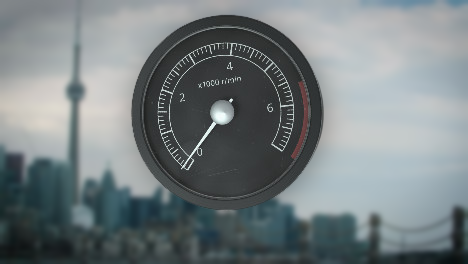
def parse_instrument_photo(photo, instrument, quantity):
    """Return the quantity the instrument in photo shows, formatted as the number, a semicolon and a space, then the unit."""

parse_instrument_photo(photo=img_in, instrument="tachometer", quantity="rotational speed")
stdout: 100; rpm
